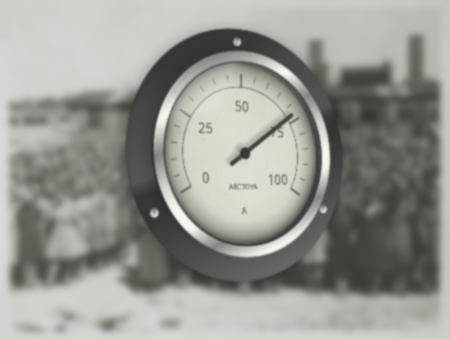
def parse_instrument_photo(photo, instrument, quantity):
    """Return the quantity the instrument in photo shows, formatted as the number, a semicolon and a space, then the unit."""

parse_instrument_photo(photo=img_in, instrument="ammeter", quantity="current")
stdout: 72.5; A
